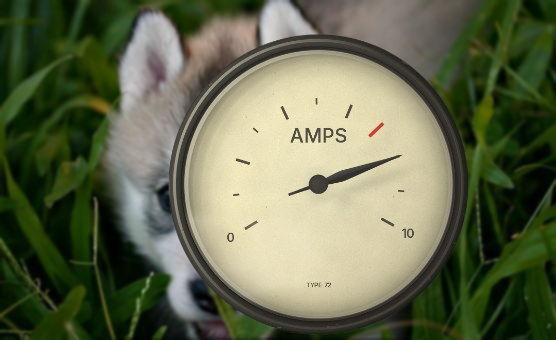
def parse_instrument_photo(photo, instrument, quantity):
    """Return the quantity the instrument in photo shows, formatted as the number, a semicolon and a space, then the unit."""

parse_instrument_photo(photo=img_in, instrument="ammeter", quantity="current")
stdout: 8; A
